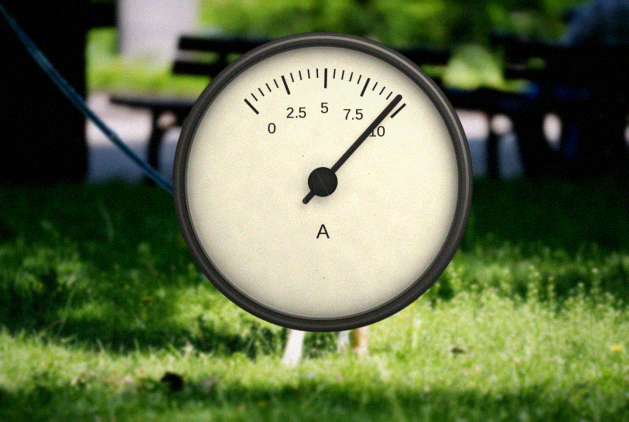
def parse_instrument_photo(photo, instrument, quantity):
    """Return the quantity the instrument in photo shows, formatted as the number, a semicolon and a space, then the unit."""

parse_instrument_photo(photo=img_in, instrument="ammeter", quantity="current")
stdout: 9.5; A
